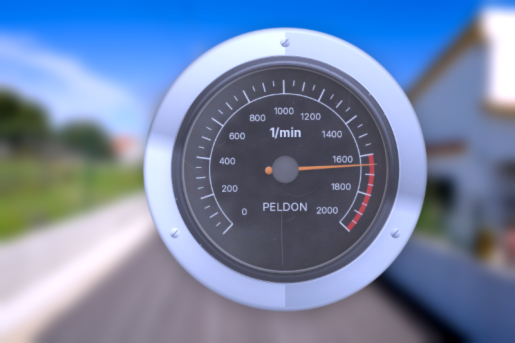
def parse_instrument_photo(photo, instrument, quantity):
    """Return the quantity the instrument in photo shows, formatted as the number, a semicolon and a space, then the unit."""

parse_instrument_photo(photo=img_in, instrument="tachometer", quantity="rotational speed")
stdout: 1650; rpm
